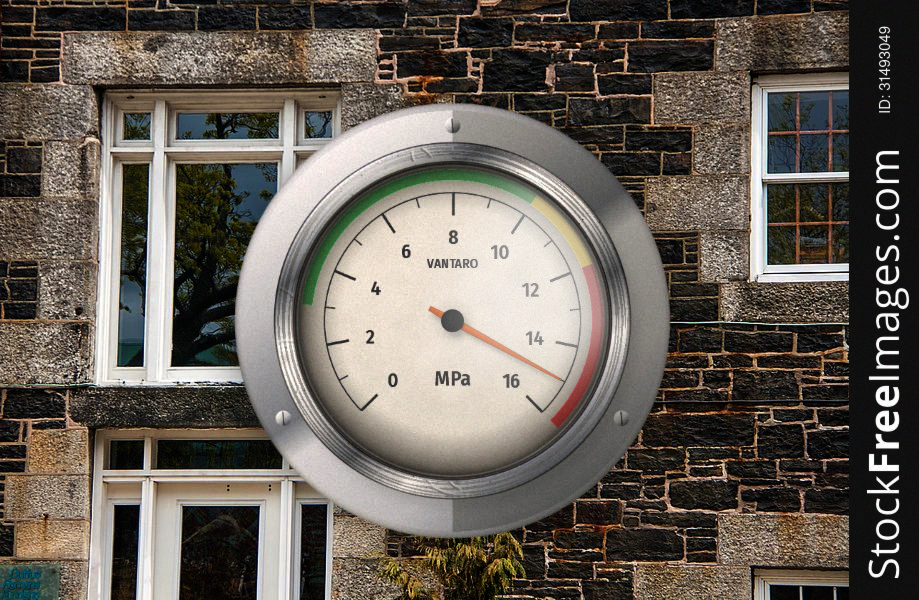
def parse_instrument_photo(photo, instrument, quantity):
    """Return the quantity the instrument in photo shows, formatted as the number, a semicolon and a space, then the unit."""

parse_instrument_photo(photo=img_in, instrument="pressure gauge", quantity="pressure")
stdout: 15; MPa
